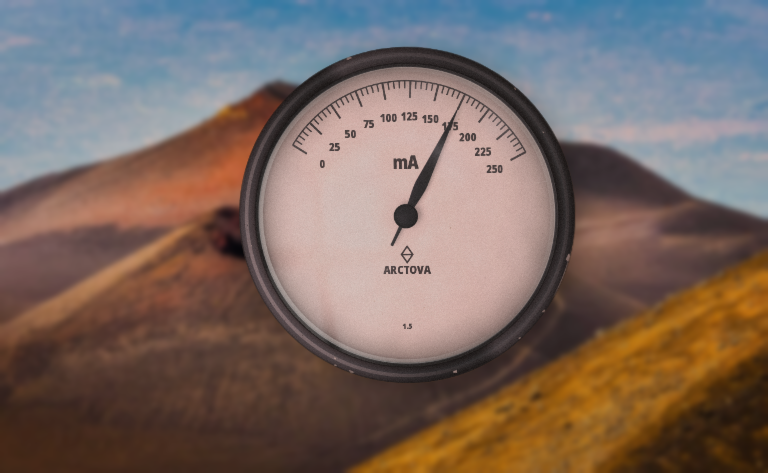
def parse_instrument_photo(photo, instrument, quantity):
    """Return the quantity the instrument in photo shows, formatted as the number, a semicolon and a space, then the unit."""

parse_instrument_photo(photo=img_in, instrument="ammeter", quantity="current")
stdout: 175; mA
